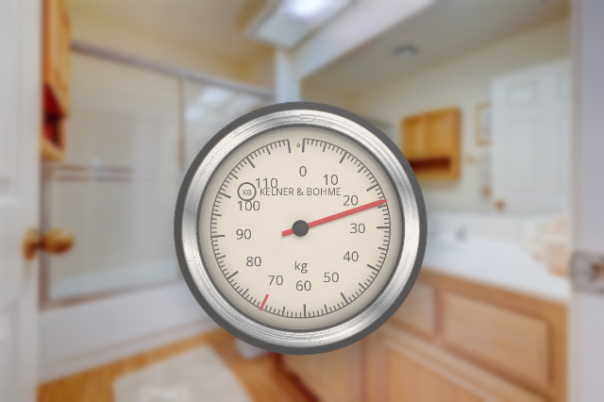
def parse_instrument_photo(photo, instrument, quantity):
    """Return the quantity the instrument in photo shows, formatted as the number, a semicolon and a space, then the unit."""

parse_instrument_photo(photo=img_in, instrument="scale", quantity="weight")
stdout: 24; kg
